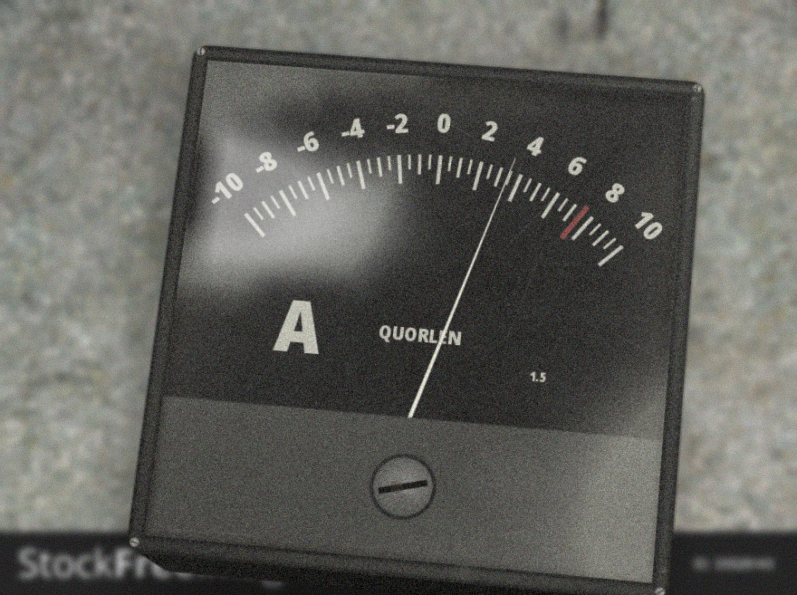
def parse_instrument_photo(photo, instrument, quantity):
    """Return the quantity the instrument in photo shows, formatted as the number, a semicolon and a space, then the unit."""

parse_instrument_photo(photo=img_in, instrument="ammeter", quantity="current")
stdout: 3.5; A
